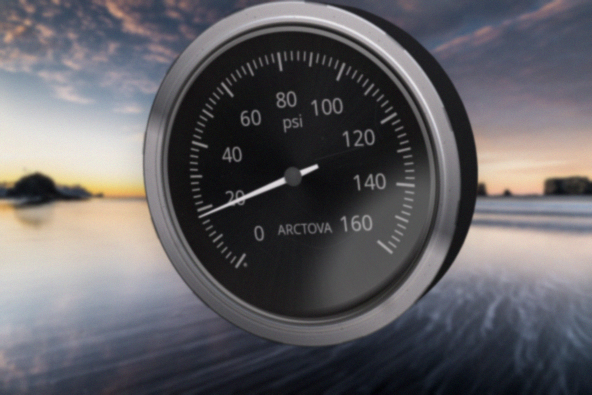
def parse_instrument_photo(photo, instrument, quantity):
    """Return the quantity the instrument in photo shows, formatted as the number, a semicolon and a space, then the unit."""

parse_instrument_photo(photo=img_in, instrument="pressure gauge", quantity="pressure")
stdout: 18; psi
